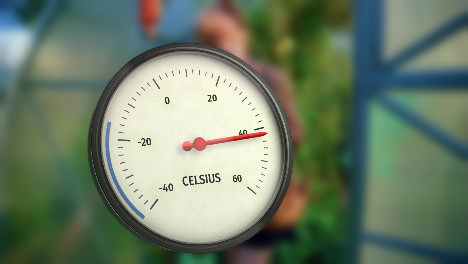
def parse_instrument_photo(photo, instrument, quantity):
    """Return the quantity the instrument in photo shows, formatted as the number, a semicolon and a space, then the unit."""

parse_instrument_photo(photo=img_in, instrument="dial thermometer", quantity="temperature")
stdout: 42; °C
